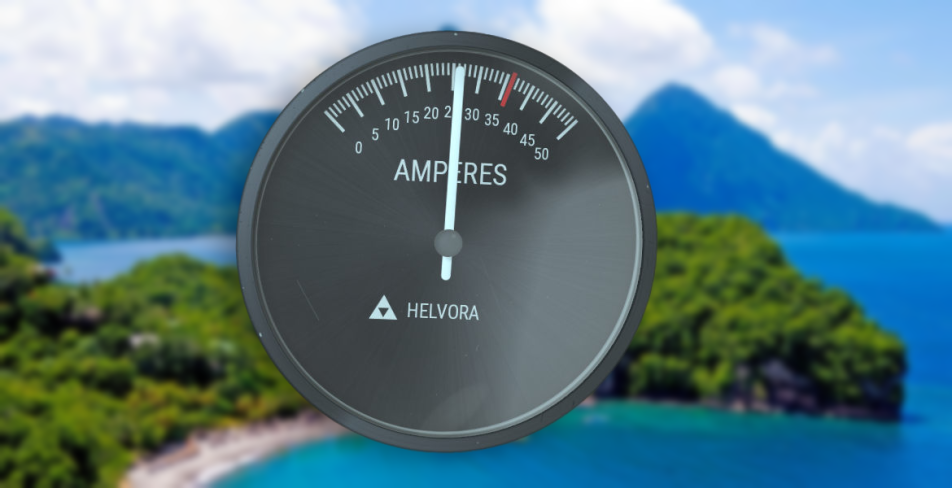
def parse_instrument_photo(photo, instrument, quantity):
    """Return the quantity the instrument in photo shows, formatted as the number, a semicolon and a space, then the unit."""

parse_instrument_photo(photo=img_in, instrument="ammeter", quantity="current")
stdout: 26; A
